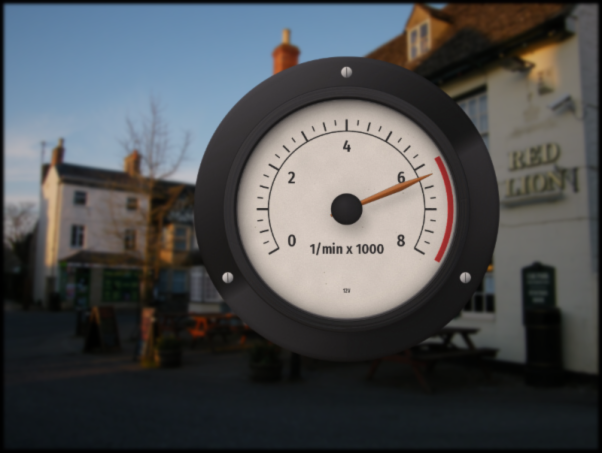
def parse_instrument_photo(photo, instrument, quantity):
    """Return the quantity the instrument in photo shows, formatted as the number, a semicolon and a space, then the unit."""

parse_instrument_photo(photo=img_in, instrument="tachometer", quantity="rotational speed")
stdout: 6250; rpm
